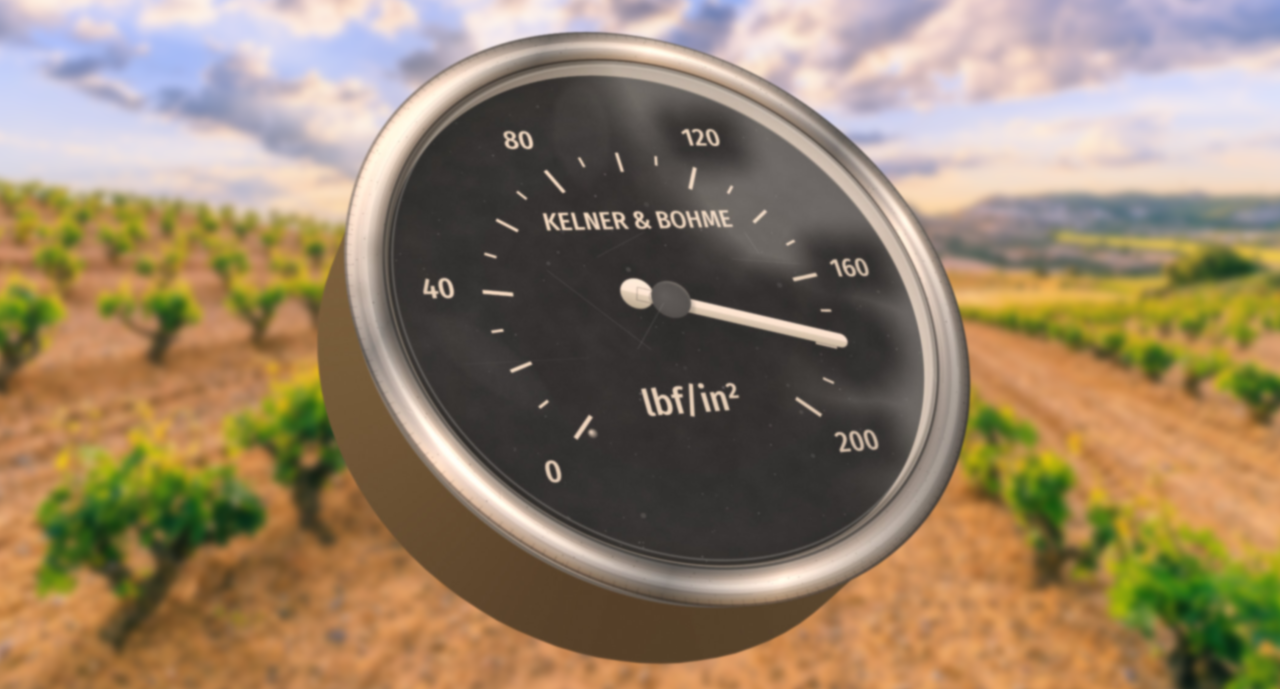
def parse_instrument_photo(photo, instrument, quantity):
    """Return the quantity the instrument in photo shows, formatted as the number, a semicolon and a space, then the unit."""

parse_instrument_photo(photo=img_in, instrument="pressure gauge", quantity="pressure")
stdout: 180; psi
